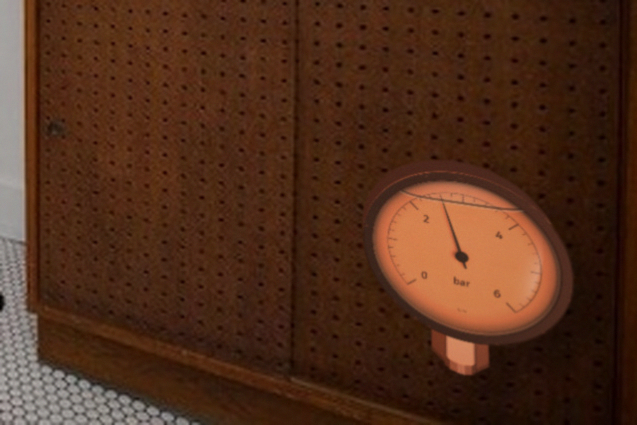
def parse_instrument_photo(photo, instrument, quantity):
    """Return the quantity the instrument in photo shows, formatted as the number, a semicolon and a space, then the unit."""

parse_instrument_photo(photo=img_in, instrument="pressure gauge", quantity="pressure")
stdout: 2.6; bar
